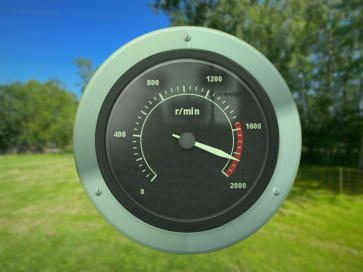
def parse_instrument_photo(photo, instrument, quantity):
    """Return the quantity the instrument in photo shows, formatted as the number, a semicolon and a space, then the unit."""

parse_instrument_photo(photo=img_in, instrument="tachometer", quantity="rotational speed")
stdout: 1850; rpm
